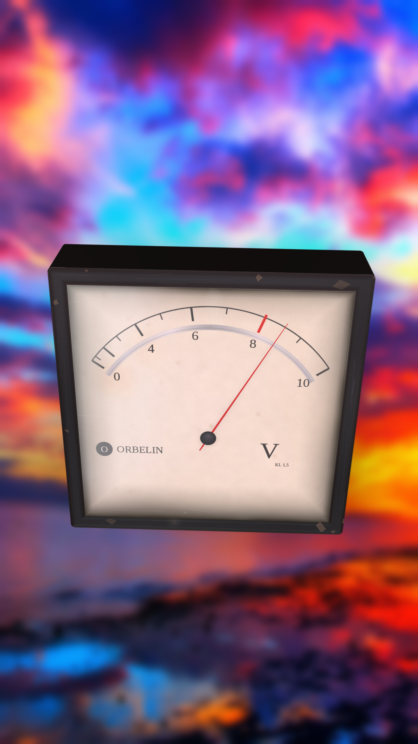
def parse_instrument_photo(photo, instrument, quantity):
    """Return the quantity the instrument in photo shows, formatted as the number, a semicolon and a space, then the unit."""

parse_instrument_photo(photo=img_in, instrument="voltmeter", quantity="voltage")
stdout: 8.5; V
